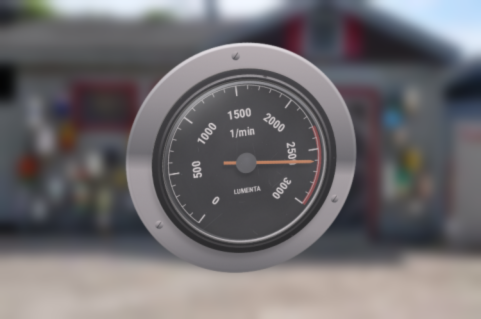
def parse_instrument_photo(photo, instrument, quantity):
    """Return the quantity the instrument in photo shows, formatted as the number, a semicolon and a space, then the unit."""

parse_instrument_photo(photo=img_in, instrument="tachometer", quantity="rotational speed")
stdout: 2600; rpm
